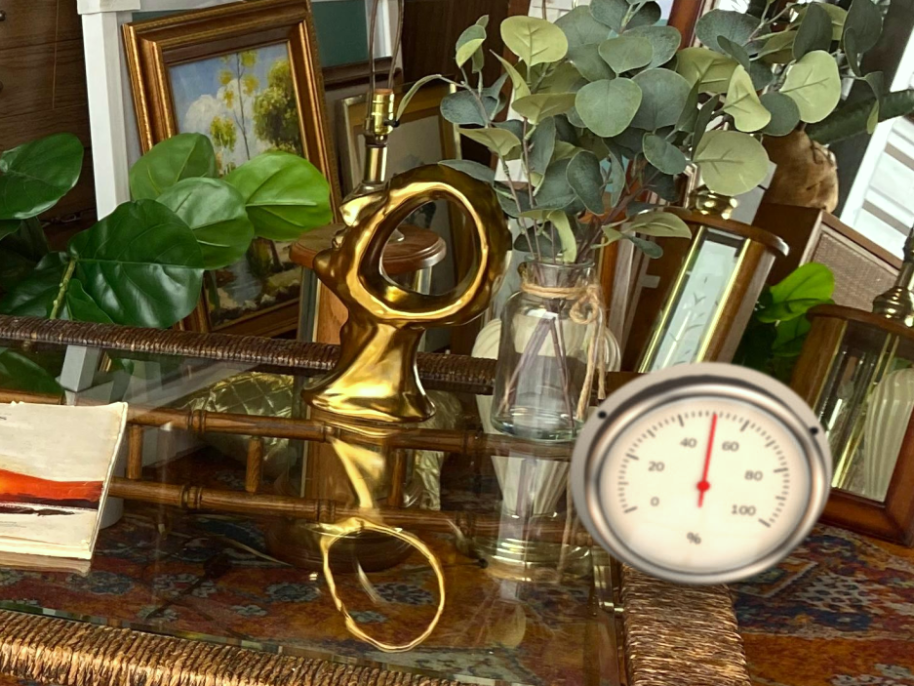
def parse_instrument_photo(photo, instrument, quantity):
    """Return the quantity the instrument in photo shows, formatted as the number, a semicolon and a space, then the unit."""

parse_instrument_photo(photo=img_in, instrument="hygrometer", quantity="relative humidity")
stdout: 50; %
